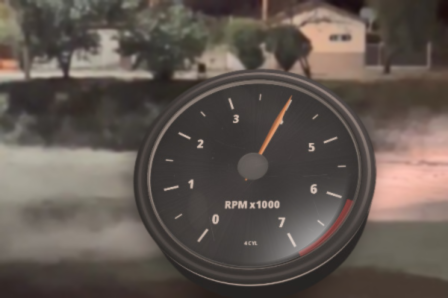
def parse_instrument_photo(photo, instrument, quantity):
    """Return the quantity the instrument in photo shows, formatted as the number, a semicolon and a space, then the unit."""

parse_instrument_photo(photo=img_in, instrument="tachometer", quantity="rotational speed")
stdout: 4000; rpm
